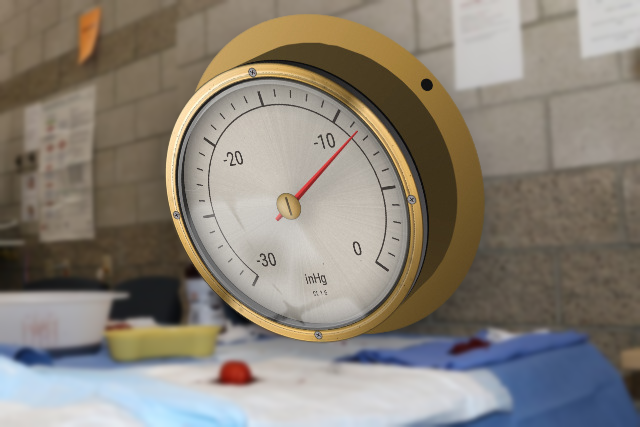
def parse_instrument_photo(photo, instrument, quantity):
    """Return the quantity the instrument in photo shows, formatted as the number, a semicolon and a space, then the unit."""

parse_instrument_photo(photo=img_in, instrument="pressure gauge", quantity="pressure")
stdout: -8.5; inHg
